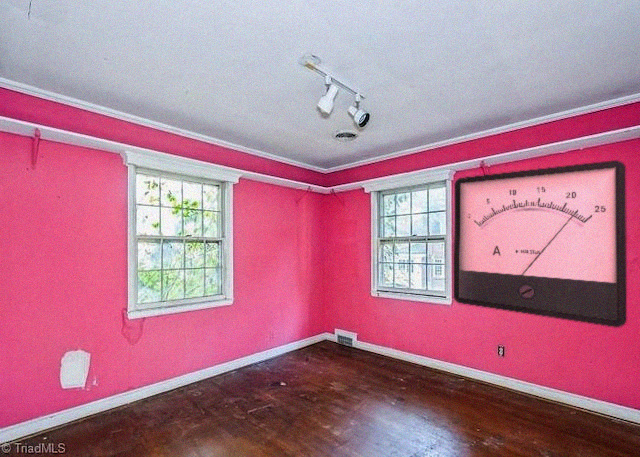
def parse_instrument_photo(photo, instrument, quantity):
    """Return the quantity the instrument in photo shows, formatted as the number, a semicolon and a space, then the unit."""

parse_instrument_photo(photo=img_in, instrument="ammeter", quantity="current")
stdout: 22.5; A
